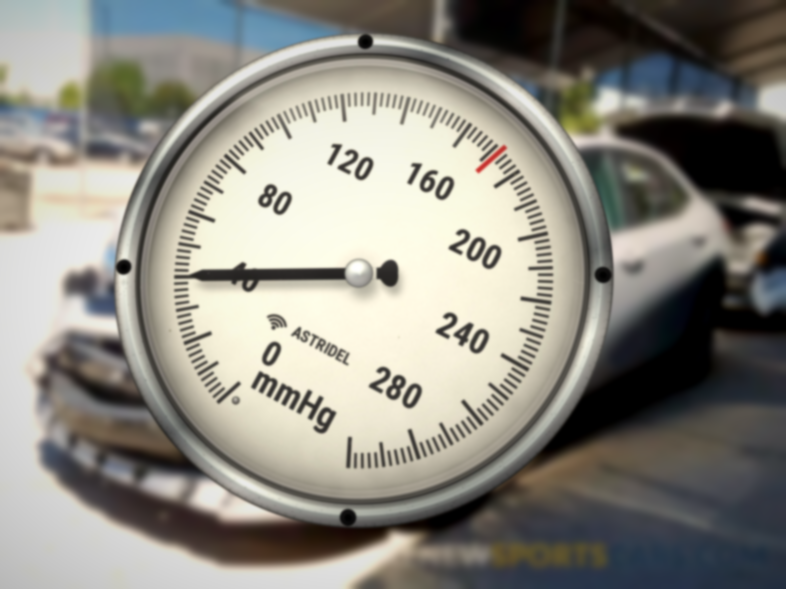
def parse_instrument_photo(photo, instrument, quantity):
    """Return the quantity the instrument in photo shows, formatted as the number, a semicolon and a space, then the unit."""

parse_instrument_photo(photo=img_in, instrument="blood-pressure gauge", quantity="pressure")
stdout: 40; mmHg
